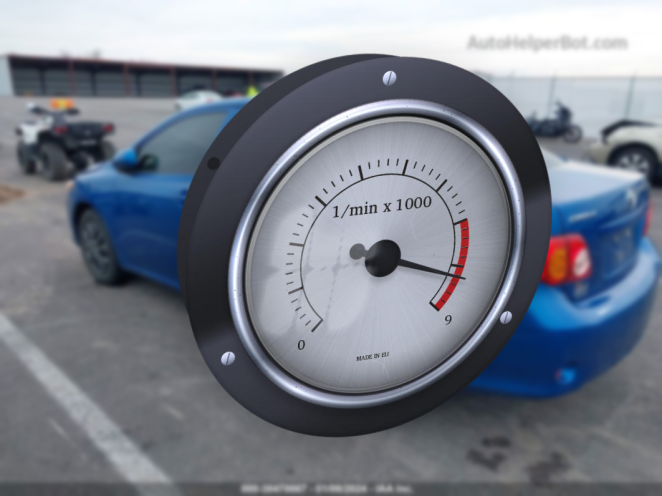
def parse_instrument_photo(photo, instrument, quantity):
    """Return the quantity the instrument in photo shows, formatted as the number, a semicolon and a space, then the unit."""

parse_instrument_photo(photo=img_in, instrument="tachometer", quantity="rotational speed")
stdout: 8200; rpm
